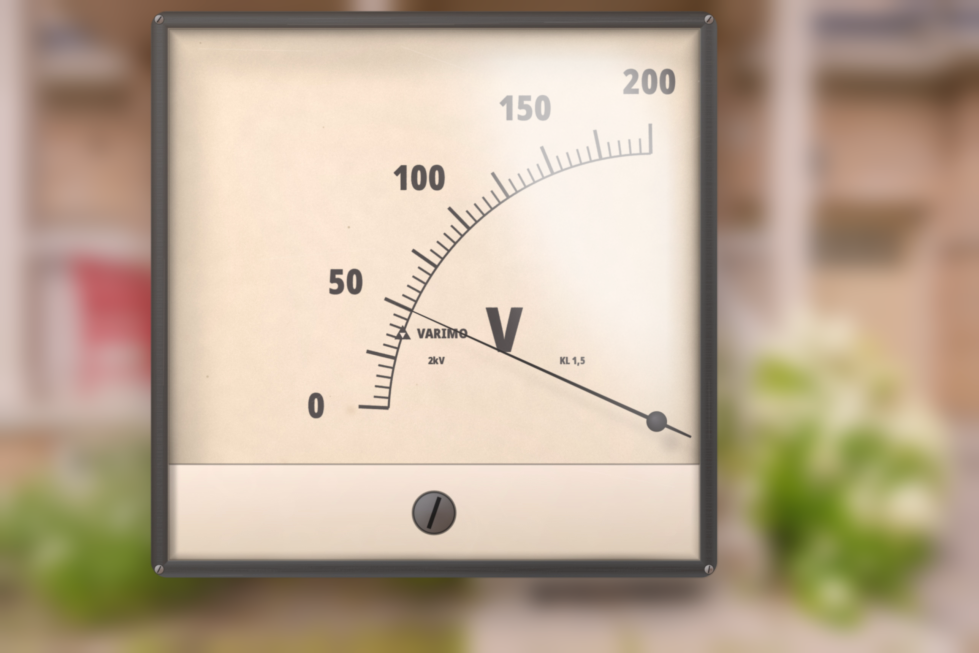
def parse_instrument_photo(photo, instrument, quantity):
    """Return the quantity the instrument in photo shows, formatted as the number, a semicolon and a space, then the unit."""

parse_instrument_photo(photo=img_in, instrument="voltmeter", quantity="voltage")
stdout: 50; V
